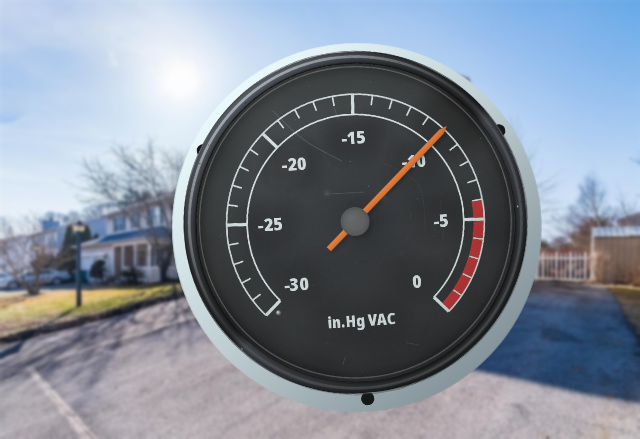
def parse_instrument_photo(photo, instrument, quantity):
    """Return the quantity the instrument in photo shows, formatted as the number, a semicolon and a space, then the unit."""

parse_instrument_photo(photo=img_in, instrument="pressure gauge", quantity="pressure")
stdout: -10; inHg
